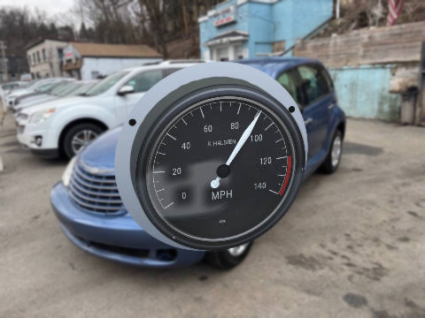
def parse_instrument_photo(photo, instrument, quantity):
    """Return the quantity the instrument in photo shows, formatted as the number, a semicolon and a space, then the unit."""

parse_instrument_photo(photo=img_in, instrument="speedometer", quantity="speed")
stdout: 90; mph
